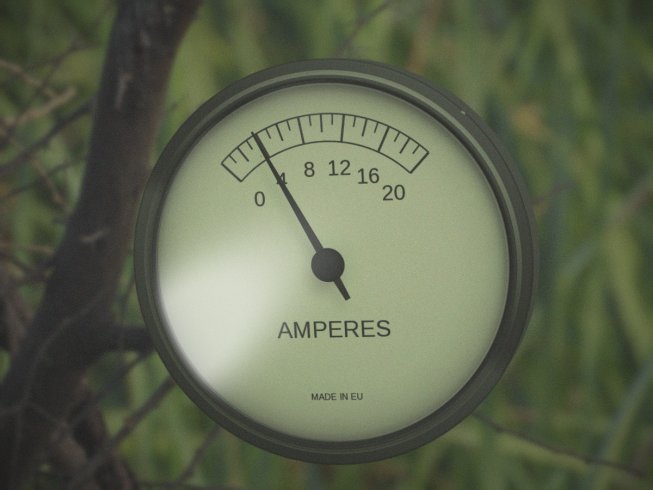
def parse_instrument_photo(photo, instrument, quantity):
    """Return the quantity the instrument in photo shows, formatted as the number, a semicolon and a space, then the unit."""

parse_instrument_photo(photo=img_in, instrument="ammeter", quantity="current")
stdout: 4; A
